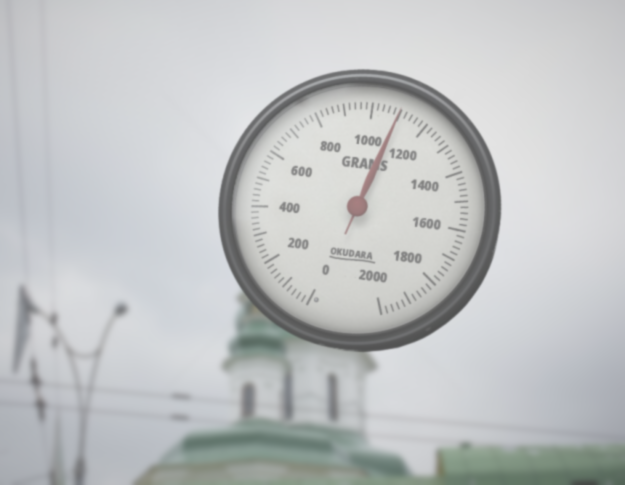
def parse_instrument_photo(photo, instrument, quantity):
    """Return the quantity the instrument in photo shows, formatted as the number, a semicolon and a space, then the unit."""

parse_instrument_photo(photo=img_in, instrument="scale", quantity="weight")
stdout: 1100; g
